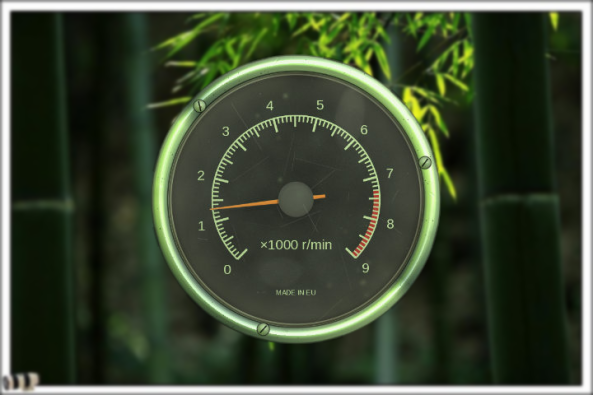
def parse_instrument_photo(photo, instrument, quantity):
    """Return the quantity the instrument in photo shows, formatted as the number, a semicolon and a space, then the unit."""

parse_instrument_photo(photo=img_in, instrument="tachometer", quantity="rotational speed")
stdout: 1300; rpm
